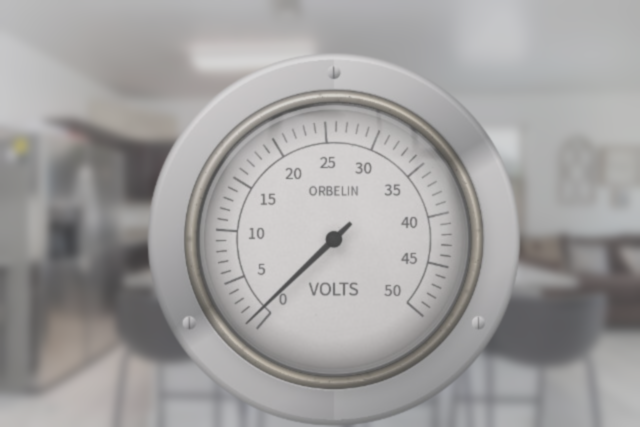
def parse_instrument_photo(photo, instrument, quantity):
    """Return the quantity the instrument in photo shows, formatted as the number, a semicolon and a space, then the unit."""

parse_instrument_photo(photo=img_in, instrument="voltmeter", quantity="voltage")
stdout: 1; V
